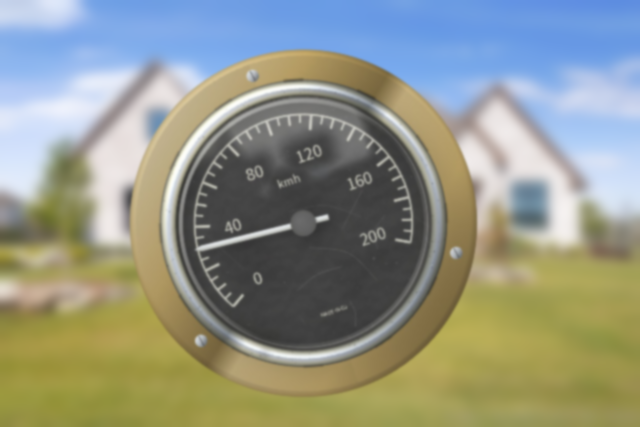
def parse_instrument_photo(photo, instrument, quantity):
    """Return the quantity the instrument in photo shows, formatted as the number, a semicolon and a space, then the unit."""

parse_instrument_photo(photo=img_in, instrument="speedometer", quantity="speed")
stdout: 30; km/h
